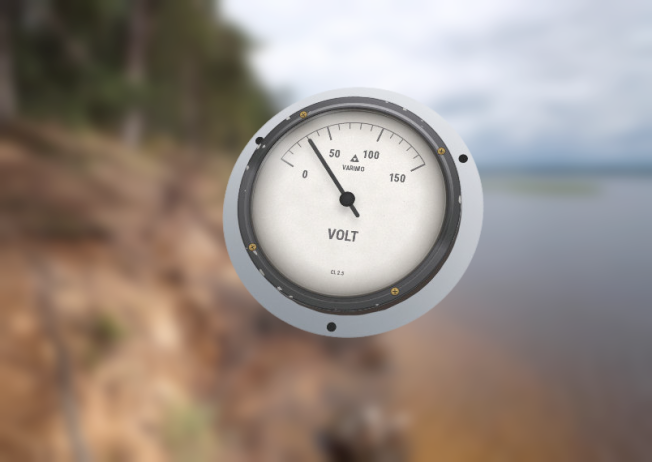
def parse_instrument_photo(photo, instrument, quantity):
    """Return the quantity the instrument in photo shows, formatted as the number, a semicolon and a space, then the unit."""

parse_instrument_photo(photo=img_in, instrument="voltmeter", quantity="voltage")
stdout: 30; V
